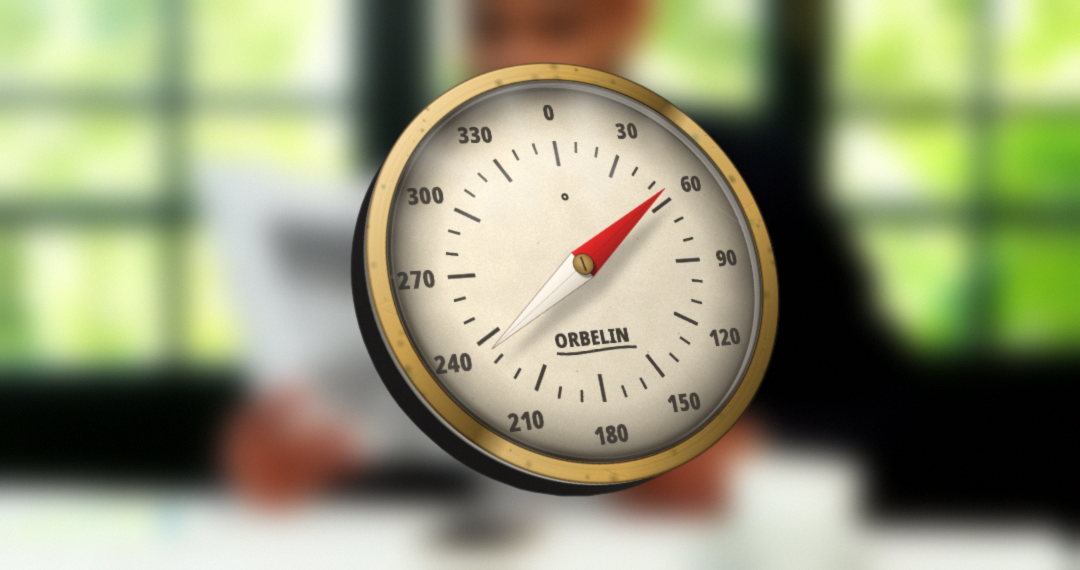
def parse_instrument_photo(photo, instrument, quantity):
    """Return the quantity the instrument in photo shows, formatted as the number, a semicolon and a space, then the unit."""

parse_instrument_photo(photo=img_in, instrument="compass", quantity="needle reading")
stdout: 55; °
